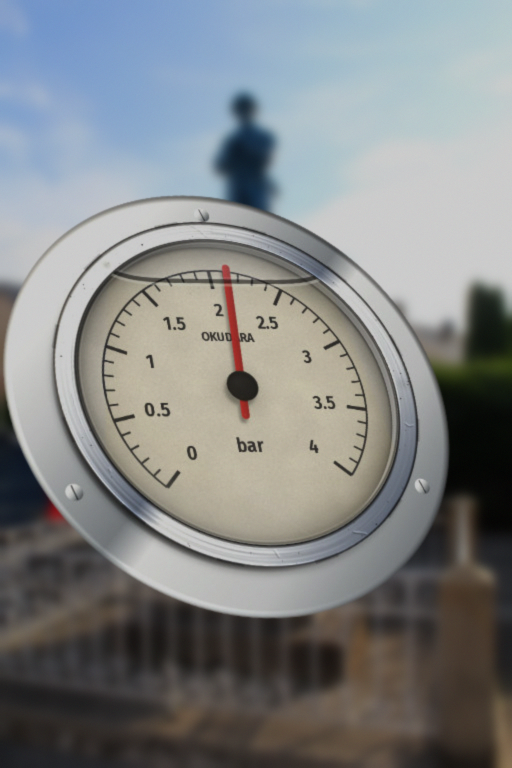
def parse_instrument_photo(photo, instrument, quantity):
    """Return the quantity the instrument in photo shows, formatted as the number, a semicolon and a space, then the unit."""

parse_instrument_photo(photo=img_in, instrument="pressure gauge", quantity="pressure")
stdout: 2.1; bar
